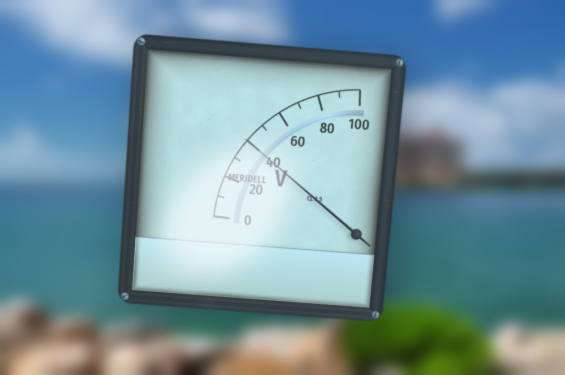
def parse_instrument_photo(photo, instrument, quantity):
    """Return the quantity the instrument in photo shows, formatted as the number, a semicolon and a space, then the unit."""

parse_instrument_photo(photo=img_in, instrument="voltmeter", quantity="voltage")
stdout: 40; V
